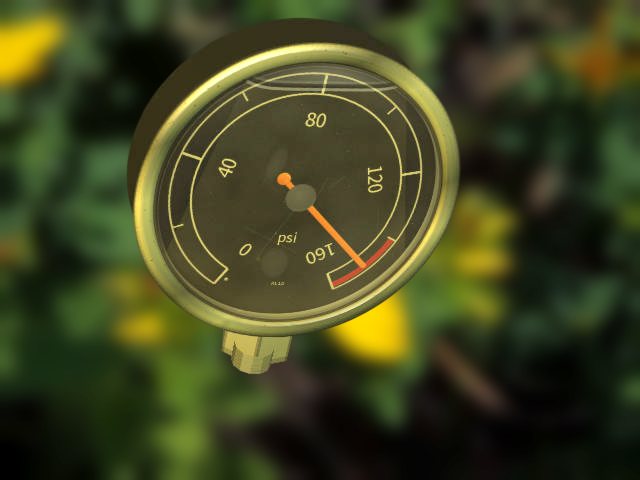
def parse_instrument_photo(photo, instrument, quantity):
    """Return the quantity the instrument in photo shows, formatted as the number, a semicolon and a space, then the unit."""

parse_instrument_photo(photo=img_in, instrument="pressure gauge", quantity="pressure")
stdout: 150; psi
